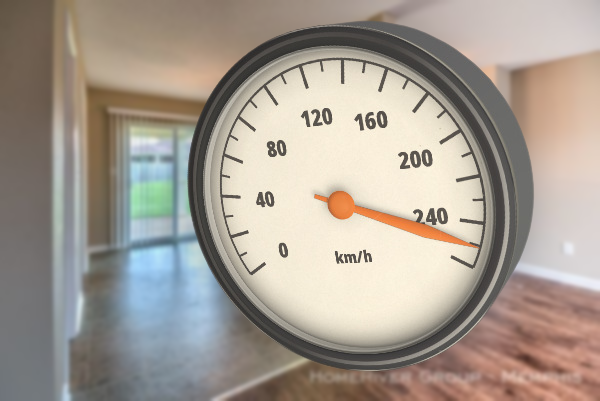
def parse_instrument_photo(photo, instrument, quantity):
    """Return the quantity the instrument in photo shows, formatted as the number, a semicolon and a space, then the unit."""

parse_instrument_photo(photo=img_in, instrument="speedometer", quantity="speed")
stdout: 250; km/h
